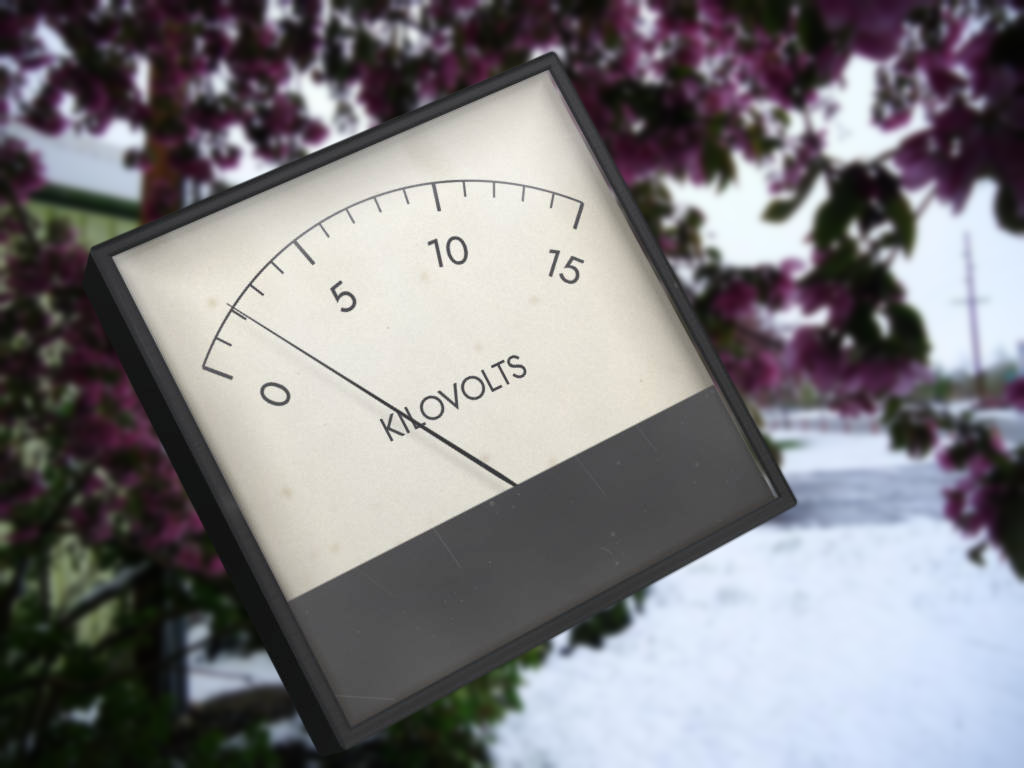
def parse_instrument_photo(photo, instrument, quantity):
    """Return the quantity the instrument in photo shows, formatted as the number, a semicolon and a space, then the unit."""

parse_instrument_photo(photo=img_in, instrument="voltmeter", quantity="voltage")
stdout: 2; kV
